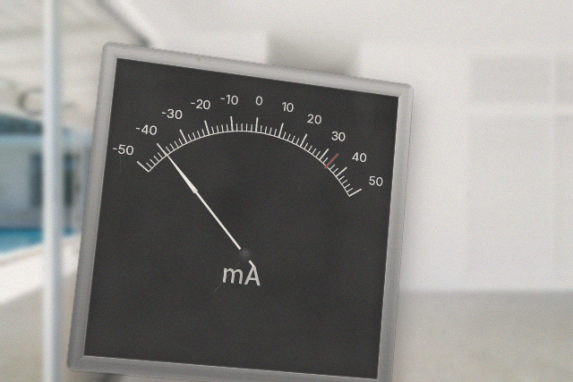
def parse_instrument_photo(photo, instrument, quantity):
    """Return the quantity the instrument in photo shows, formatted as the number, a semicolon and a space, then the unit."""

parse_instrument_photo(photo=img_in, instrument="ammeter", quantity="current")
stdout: -40; mA
